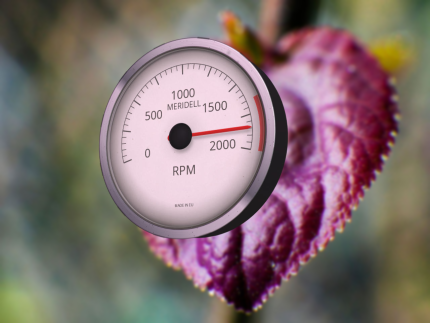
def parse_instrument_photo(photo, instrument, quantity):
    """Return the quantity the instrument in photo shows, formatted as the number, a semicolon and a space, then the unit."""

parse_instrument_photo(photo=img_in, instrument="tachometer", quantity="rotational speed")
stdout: 1850; rpm
